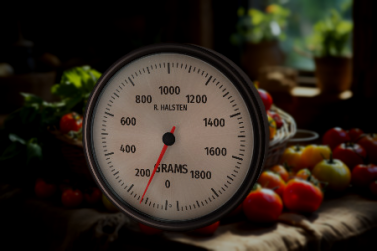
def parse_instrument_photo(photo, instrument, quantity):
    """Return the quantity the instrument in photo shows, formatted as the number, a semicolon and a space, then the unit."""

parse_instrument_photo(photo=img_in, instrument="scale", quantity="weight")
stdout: 120; g
